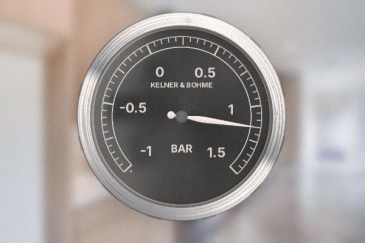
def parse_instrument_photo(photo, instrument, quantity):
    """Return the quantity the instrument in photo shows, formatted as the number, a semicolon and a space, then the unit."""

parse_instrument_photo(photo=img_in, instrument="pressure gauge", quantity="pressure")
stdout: 1.15; bar
